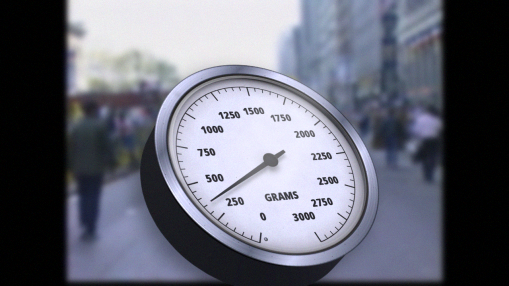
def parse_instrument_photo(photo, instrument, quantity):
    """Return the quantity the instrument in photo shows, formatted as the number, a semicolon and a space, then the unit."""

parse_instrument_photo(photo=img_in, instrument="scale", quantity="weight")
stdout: 350; g
